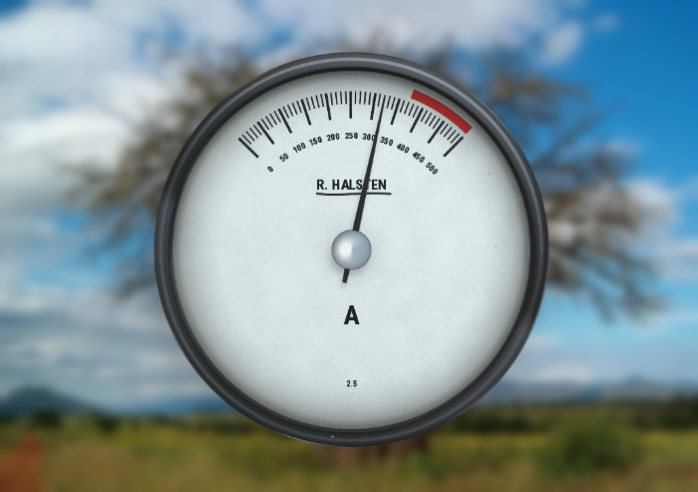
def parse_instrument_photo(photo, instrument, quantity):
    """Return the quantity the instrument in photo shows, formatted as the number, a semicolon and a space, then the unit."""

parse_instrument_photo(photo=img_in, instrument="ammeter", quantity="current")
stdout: 320; A
